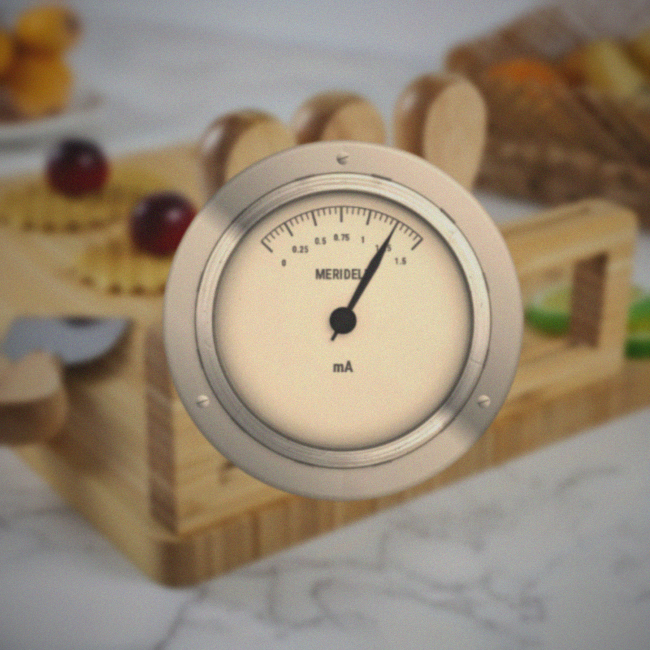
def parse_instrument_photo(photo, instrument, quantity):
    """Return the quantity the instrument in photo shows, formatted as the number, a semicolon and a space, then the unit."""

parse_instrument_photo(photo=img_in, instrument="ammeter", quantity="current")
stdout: 1.25; mA
